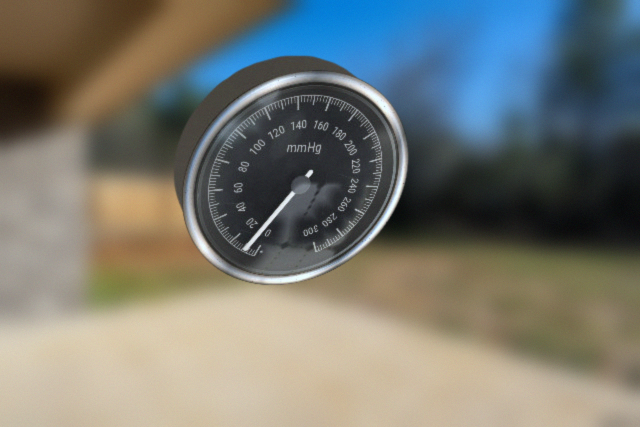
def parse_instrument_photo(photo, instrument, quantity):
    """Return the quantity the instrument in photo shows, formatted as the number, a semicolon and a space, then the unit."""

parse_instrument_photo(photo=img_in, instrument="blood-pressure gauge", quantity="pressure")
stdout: 10; mmHg
